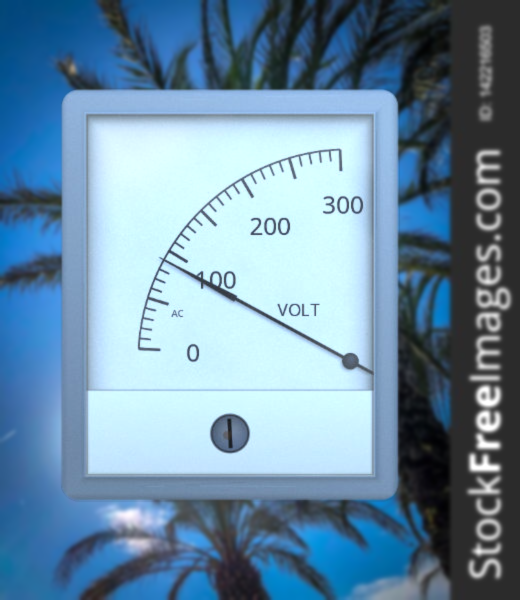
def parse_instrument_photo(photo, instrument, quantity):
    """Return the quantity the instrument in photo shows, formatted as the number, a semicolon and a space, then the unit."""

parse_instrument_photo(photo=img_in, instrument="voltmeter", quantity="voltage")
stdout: 90; V
